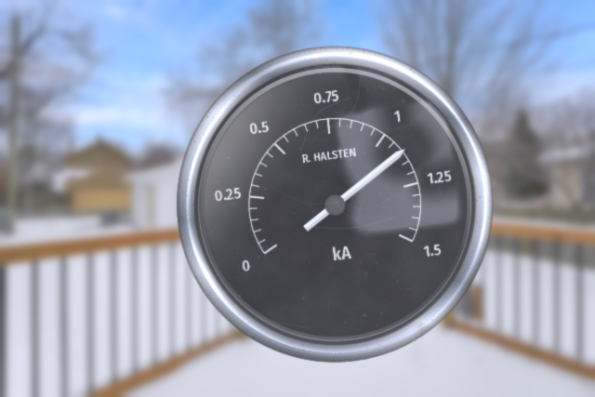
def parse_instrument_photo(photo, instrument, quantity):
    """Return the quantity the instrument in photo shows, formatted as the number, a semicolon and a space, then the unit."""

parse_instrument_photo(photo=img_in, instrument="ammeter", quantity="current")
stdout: 1.1; kA
